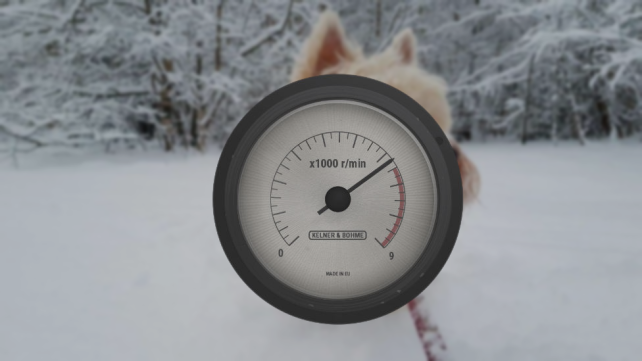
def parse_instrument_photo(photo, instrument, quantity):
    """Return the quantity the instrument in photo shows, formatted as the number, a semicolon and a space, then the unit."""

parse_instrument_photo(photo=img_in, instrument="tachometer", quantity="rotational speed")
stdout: 6250; rpm
